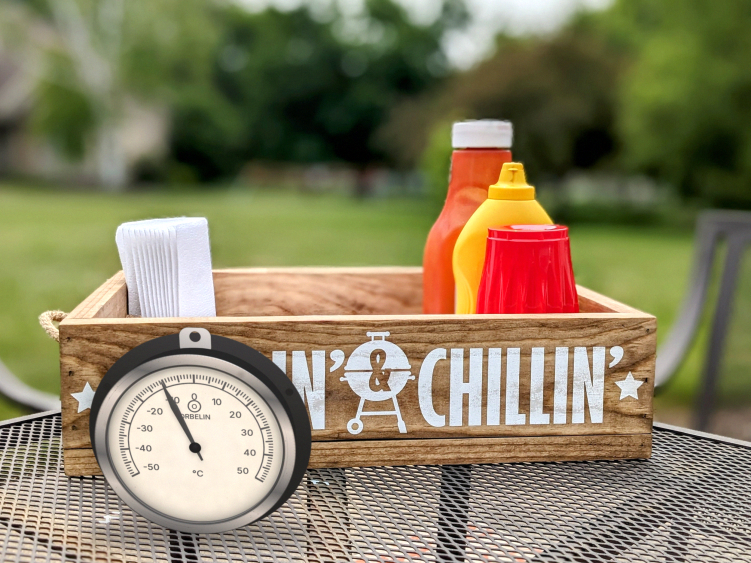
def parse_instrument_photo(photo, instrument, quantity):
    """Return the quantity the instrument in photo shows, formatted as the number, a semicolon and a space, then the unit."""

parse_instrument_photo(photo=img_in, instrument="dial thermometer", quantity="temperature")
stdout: -10; °C
